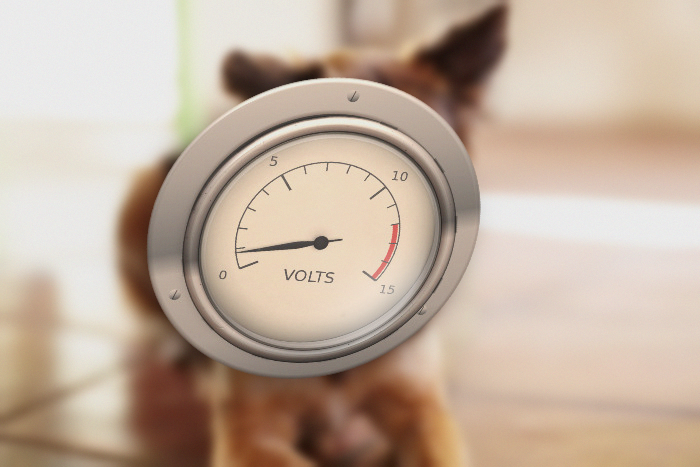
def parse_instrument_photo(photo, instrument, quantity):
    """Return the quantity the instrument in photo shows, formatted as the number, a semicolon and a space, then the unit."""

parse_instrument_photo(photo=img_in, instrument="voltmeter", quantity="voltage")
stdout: 1; V
